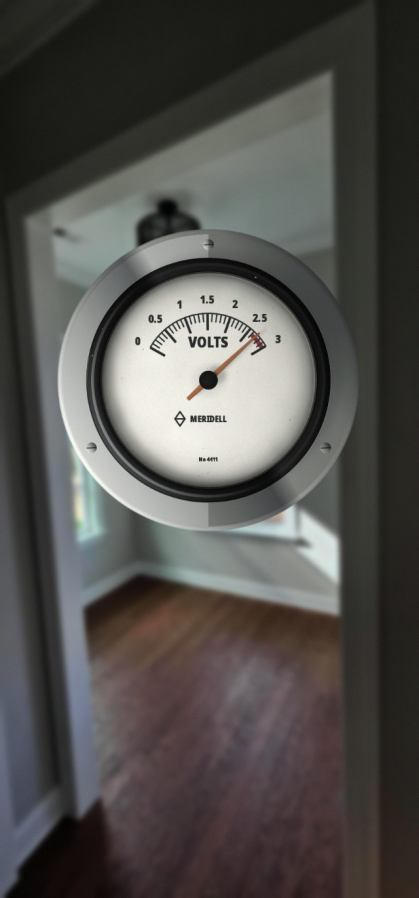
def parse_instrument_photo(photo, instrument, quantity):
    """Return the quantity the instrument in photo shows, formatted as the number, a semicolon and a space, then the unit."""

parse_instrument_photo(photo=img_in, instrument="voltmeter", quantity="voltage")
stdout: 2.7; V
